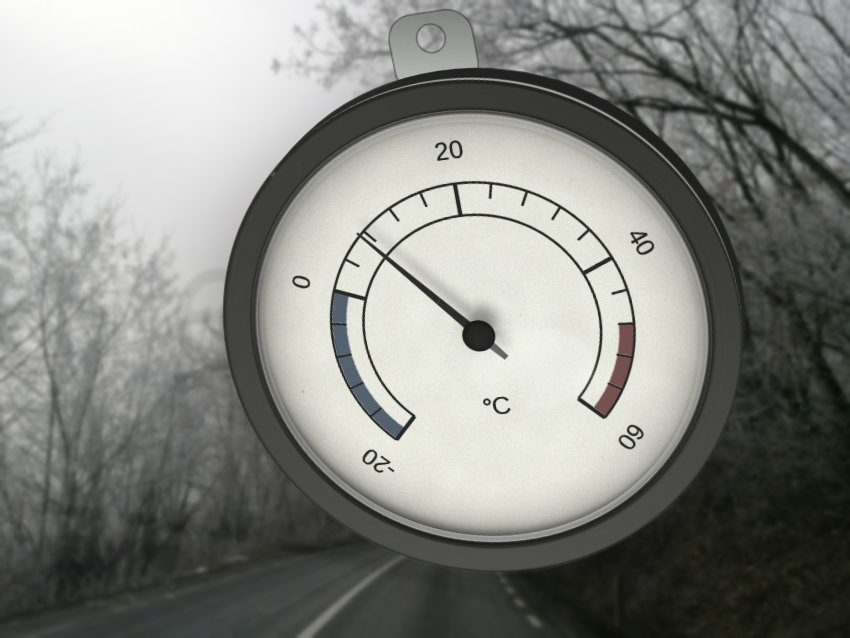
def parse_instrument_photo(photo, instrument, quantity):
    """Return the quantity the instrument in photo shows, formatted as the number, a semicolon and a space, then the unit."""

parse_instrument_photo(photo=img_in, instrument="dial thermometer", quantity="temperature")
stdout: 8; °C
